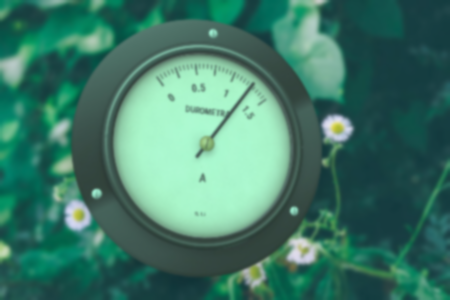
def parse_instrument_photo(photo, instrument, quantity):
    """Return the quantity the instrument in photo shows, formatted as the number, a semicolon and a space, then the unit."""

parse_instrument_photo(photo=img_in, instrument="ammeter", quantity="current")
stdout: 1.25; A
